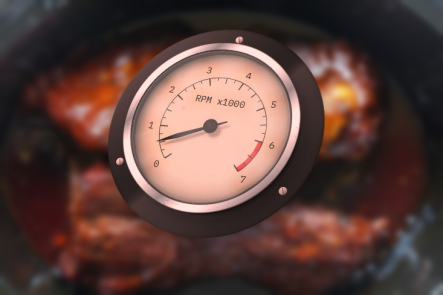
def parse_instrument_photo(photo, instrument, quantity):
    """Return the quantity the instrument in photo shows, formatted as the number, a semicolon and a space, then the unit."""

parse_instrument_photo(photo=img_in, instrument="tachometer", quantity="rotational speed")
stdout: 500; rpm
